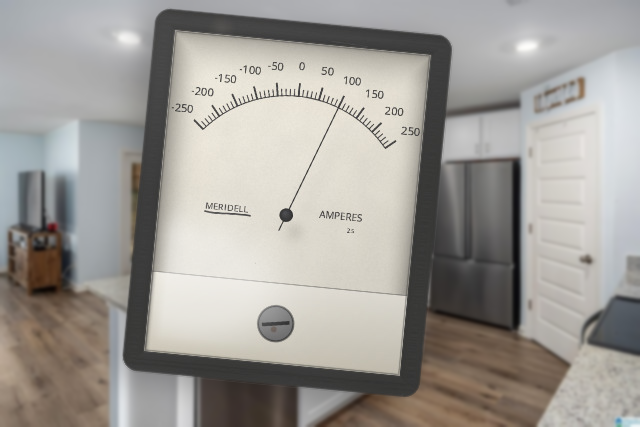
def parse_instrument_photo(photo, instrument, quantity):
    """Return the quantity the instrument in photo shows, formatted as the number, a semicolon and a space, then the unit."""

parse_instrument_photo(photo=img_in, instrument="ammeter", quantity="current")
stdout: 100; A
